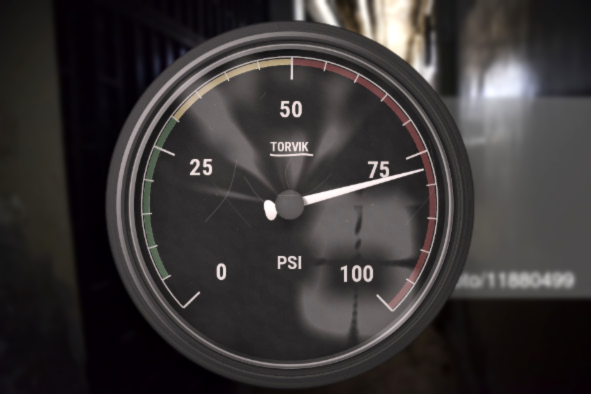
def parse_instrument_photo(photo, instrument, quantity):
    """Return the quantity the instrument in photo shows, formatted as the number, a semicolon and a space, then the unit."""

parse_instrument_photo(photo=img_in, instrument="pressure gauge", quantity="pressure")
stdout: 77.5; psi
